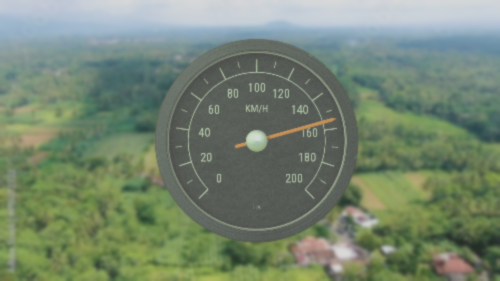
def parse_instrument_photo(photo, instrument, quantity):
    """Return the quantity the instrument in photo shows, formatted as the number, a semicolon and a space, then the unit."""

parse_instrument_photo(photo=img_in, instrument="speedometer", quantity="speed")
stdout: 155; km/h
